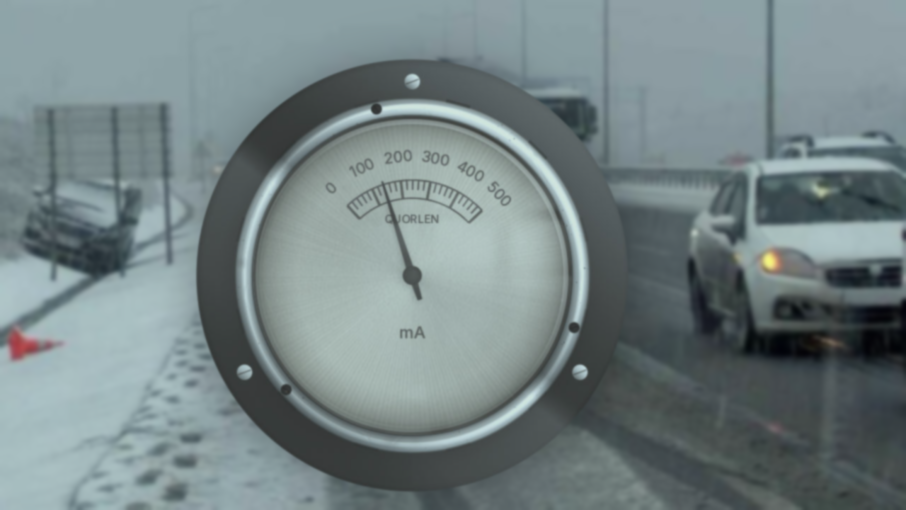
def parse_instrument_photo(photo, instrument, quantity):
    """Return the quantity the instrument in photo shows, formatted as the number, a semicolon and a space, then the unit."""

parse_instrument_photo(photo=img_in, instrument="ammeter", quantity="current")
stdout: 140; mA
